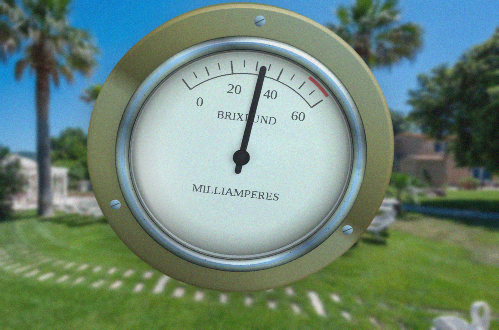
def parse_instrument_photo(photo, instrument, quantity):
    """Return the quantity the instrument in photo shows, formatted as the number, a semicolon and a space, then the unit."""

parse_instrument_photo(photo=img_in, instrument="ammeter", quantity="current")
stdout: 32.5; mA
